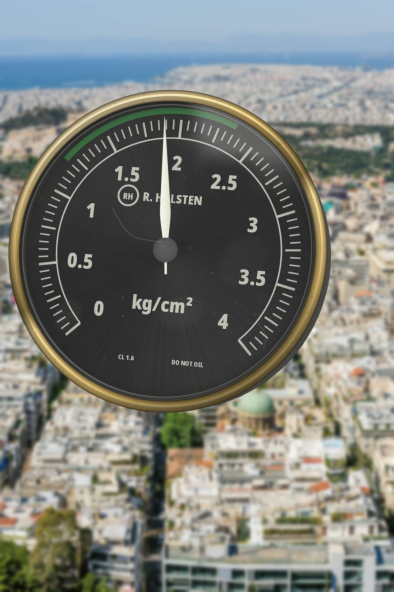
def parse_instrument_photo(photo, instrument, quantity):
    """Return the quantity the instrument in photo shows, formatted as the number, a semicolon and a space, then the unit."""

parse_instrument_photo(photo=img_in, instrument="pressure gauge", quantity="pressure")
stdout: 1.9; kg/cm²
